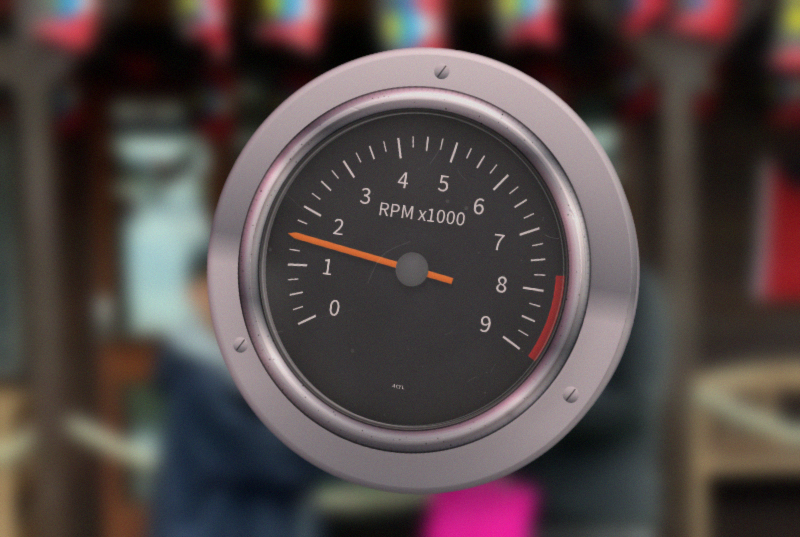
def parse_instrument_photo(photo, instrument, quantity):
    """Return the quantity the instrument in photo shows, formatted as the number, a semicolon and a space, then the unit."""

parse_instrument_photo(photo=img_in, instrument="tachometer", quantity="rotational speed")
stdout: 1500; rpm
